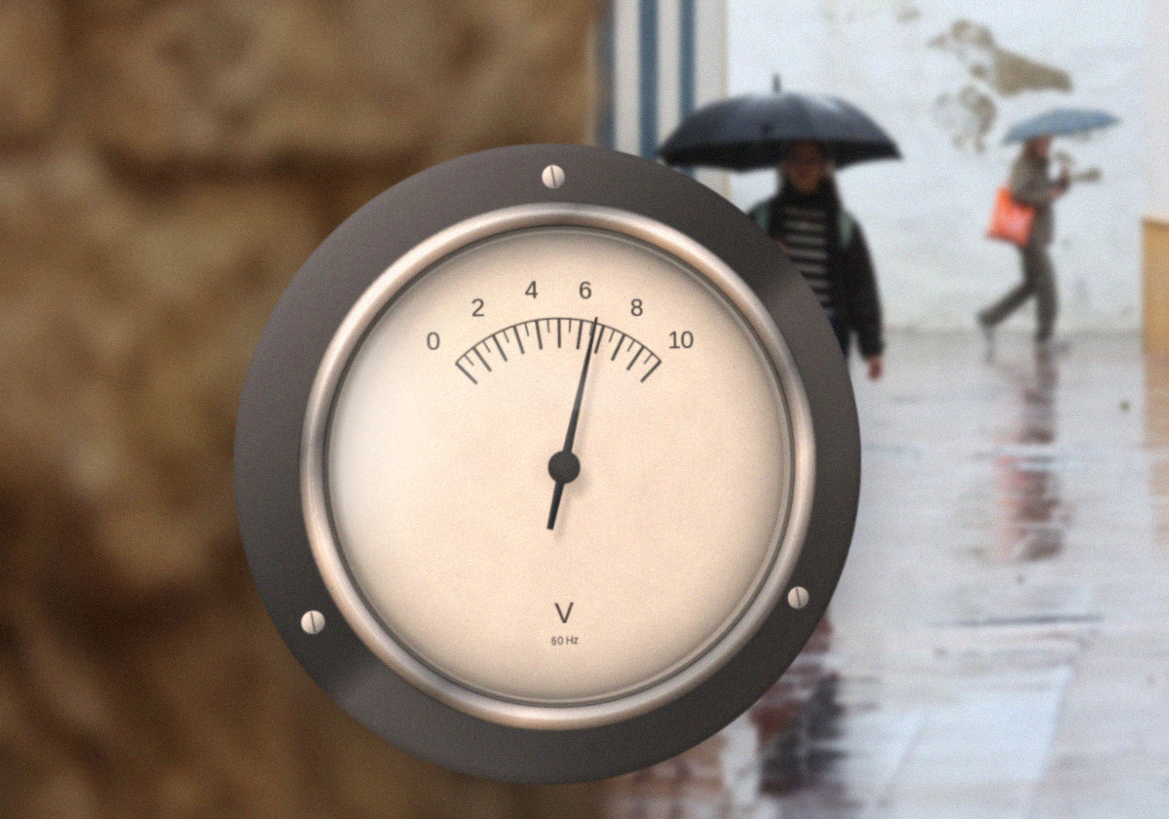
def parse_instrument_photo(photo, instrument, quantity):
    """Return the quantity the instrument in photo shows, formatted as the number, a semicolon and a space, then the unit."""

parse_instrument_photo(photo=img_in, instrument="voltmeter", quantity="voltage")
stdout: 6.5; V
